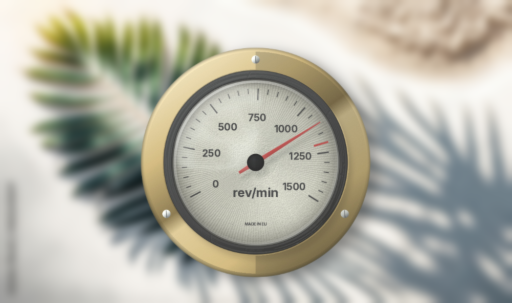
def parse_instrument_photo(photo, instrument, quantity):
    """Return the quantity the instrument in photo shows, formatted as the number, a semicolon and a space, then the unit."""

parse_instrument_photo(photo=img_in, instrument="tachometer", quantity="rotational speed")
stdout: 1100; rpm
